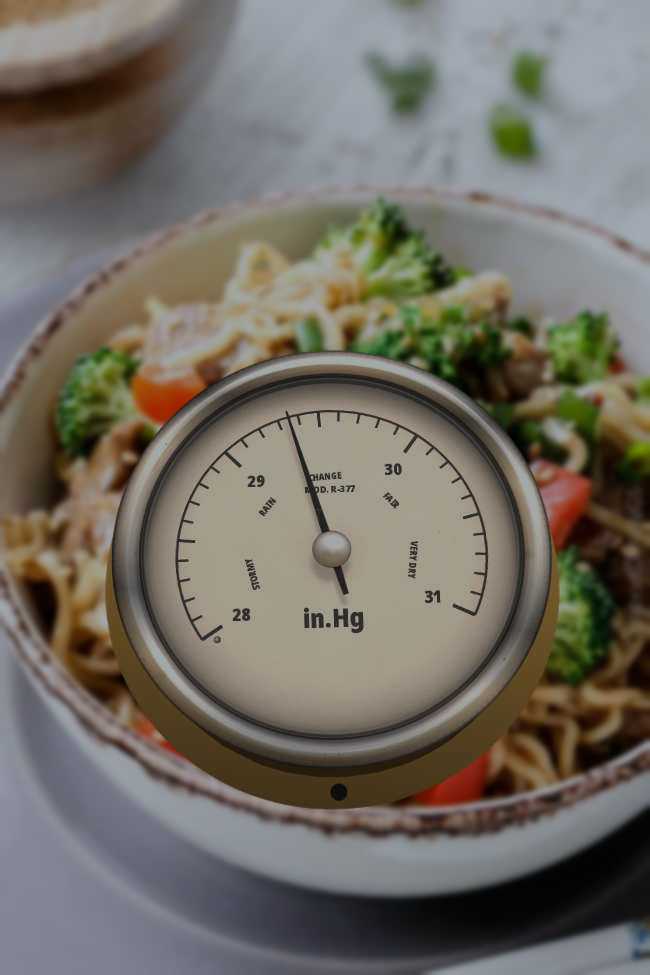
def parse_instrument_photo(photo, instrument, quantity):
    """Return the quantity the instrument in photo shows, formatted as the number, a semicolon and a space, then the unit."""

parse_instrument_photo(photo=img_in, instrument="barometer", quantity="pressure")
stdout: 29.35; inHg
